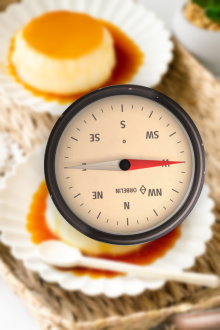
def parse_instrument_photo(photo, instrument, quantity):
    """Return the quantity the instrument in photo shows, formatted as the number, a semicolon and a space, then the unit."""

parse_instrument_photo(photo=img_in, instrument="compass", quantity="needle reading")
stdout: 270; °
